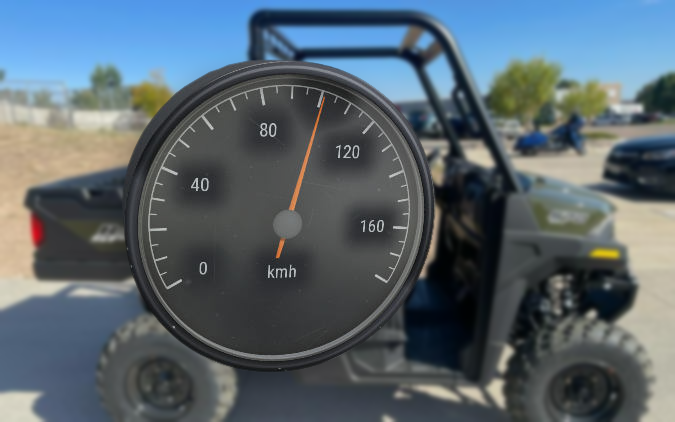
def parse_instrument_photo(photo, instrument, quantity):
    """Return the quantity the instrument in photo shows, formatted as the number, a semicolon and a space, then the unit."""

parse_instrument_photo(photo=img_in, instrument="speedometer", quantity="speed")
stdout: 100; km/h
